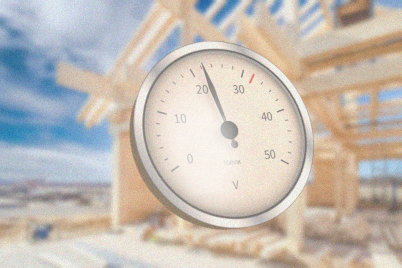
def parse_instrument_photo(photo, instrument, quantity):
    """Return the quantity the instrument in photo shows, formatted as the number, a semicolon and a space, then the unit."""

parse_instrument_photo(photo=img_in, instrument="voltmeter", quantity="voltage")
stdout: 22; V
